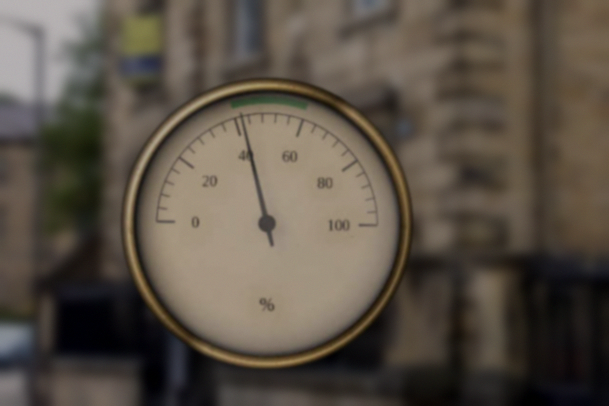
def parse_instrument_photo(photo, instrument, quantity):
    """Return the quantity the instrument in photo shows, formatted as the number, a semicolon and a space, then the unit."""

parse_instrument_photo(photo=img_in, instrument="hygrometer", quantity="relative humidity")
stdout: 42; %
